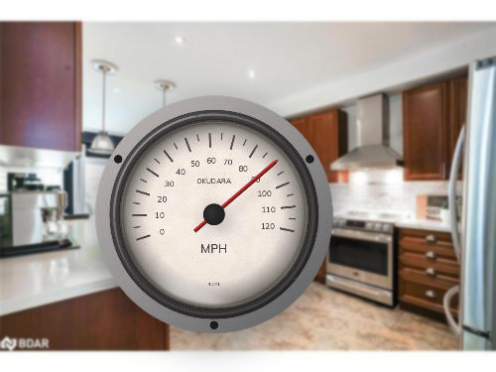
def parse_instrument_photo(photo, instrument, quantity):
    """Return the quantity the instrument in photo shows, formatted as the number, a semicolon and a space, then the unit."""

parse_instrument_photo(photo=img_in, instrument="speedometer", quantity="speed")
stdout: 90; mph
